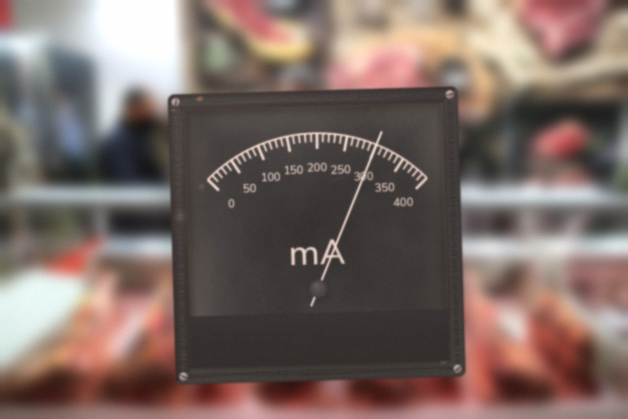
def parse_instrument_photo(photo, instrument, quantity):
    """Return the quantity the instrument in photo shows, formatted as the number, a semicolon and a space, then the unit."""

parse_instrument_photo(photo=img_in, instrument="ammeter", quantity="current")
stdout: 300; mA
